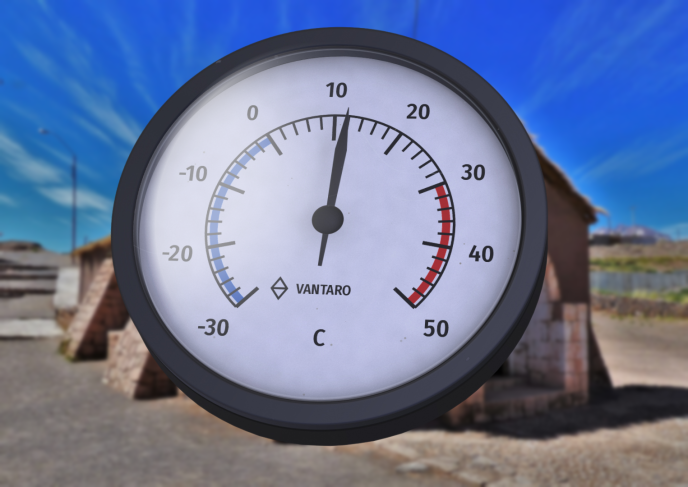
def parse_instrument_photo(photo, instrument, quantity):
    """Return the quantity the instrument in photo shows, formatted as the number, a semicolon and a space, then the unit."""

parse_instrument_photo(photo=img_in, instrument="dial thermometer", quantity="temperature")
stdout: 12; °C
